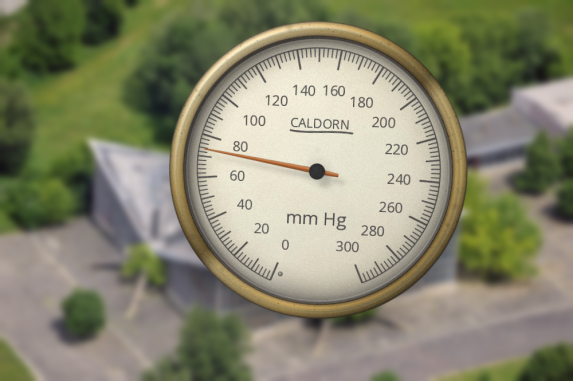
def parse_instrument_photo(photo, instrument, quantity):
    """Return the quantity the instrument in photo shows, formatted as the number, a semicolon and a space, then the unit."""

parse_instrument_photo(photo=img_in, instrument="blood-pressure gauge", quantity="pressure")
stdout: 74; mmHg
